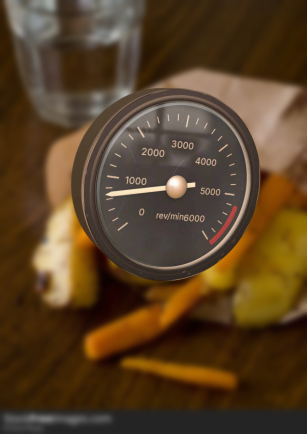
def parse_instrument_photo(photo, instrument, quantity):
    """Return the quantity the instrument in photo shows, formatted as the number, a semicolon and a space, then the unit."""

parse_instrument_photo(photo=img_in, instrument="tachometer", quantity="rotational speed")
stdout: 700; rpm
